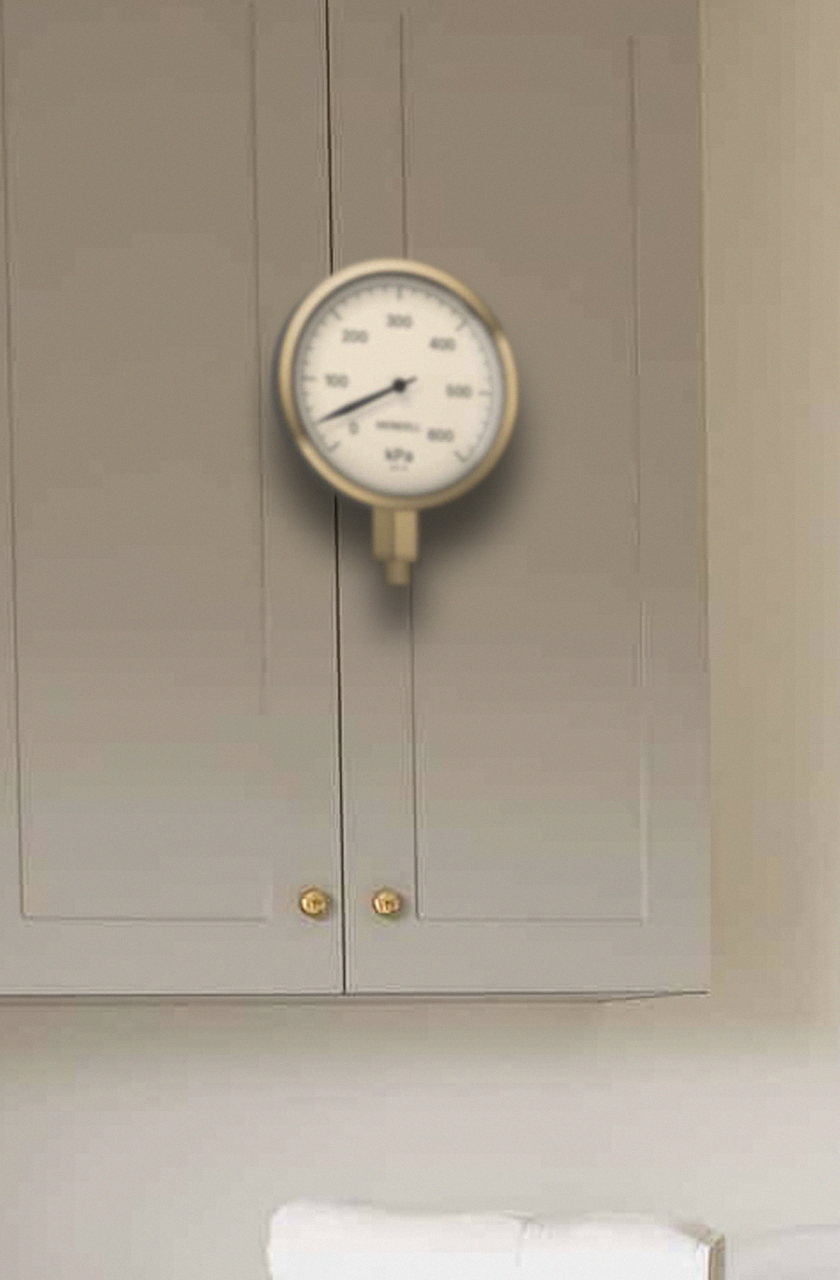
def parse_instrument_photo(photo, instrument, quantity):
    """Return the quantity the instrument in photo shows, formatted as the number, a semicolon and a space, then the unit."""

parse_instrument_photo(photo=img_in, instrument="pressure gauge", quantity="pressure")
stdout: 40; kPa
